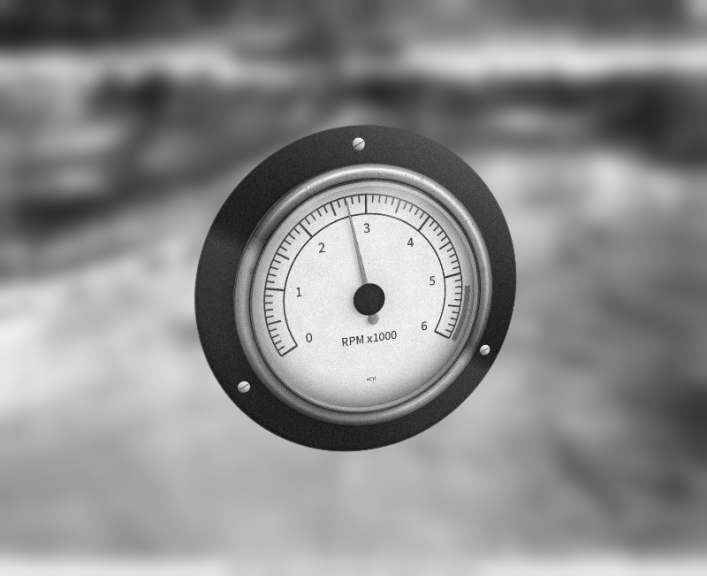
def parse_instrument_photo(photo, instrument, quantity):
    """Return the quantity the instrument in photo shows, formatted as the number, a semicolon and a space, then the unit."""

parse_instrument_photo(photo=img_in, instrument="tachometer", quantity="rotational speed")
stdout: 2700; rpm
